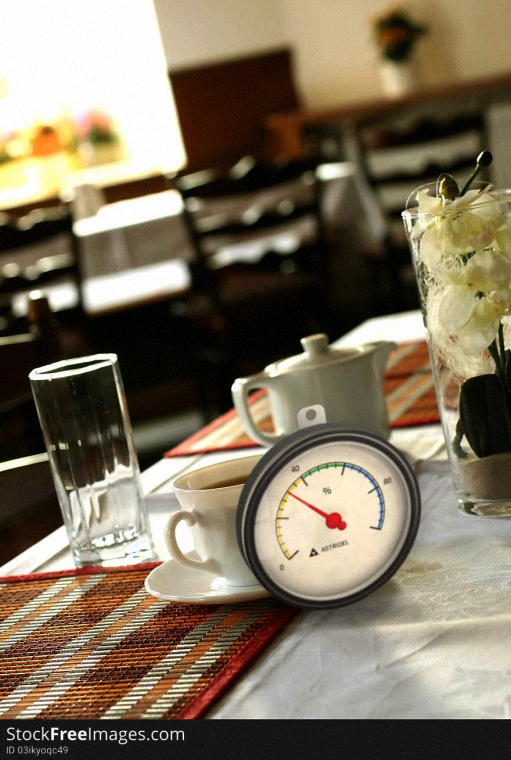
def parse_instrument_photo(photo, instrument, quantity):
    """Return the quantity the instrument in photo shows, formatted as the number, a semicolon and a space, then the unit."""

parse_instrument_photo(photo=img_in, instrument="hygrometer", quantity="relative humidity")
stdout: 32; %
